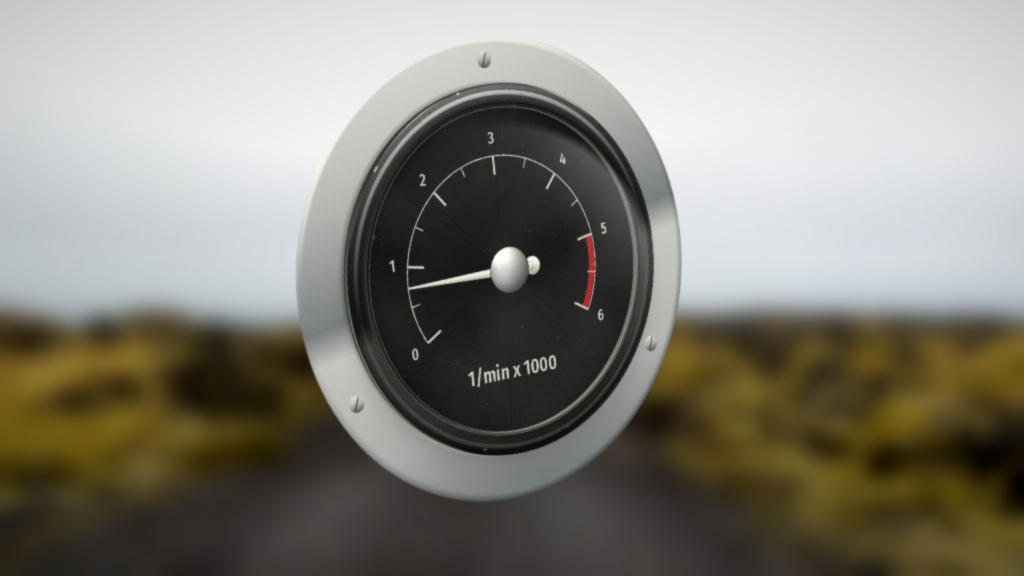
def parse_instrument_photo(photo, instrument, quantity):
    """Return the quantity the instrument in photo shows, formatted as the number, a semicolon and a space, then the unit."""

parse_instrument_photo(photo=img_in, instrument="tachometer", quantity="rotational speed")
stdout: 750; rpm
